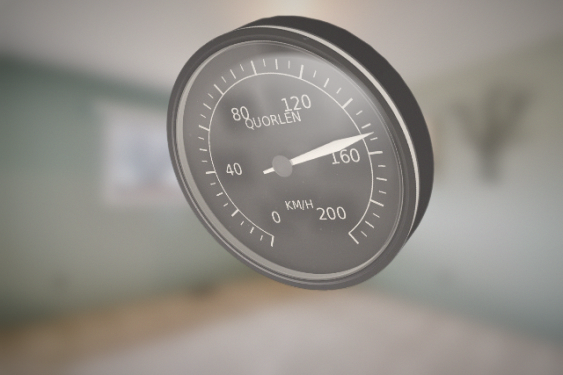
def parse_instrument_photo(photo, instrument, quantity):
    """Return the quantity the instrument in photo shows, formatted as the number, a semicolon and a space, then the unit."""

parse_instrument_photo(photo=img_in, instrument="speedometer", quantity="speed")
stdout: 152.5; km/h
